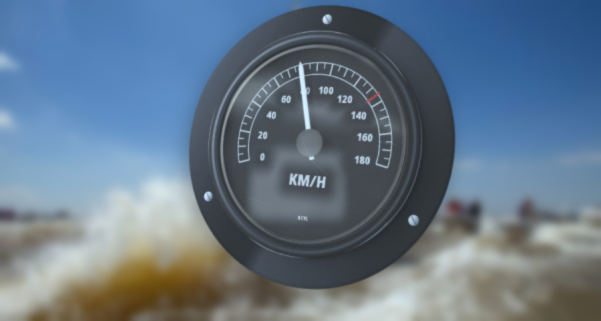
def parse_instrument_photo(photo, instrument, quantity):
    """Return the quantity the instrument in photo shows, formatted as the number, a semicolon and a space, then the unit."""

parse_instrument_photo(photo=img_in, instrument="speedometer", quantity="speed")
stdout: 80; km/h
